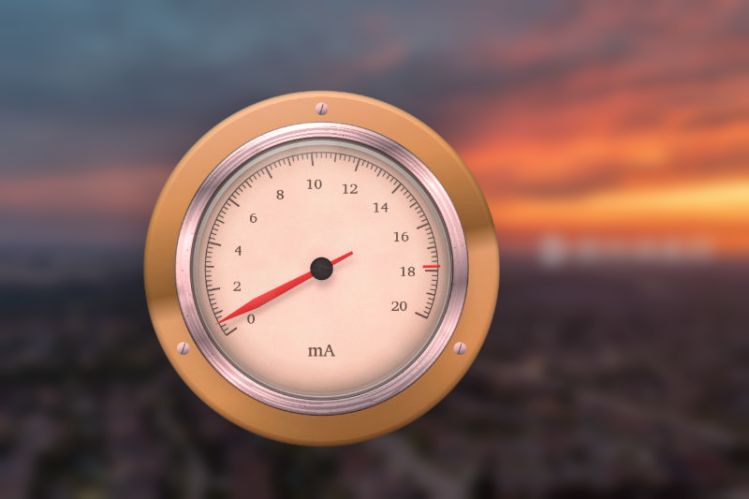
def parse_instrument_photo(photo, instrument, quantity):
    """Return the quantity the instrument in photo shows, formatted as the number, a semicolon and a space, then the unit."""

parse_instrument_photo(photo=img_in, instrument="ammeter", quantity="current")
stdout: 0.6; mA
